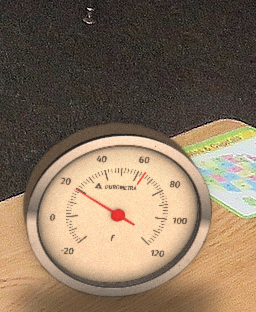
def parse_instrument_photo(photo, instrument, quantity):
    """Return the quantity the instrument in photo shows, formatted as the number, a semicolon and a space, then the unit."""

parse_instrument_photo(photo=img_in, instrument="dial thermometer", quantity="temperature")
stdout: 20; °F
